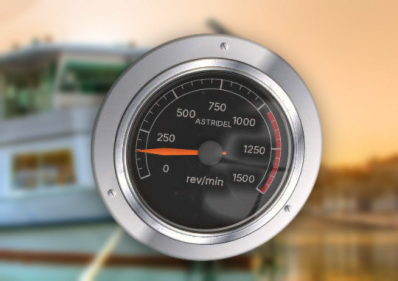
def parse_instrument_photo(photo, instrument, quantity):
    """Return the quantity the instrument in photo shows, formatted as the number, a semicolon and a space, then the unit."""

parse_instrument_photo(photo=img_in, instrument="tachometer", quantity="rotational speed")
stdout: 150; rpm
